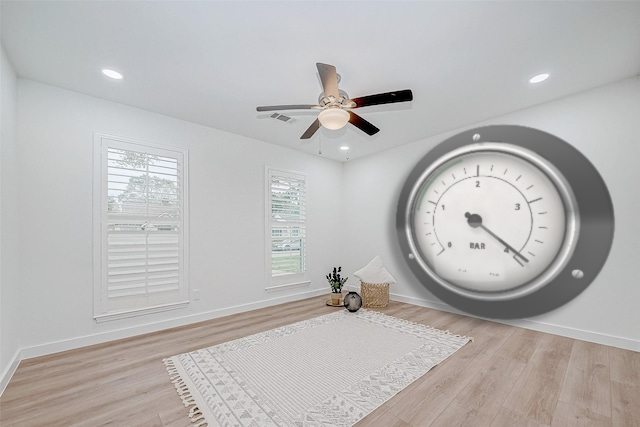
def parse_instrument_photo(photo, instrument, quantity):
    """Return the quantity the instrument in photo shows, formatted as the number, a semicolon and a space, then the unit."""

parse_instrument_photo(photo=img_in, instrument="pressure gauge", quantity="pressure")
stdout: 3.9; bar
